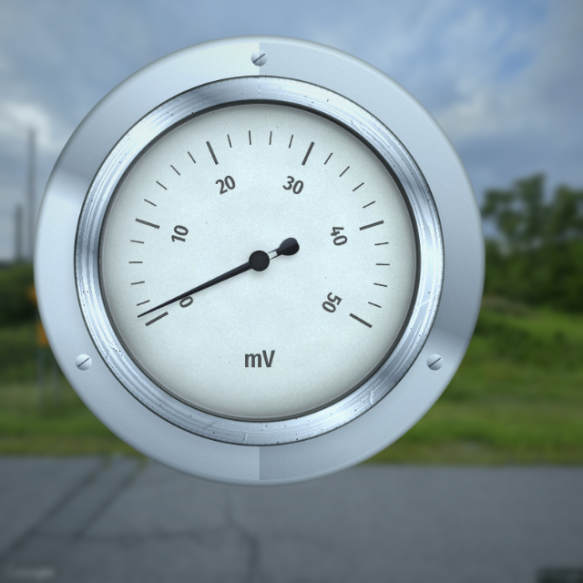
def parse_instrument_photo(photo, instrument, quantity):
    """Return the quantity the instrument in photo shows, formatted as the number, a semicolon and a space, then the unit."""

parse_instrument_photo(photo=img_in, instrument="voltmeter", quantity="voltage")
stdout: 1; mV
